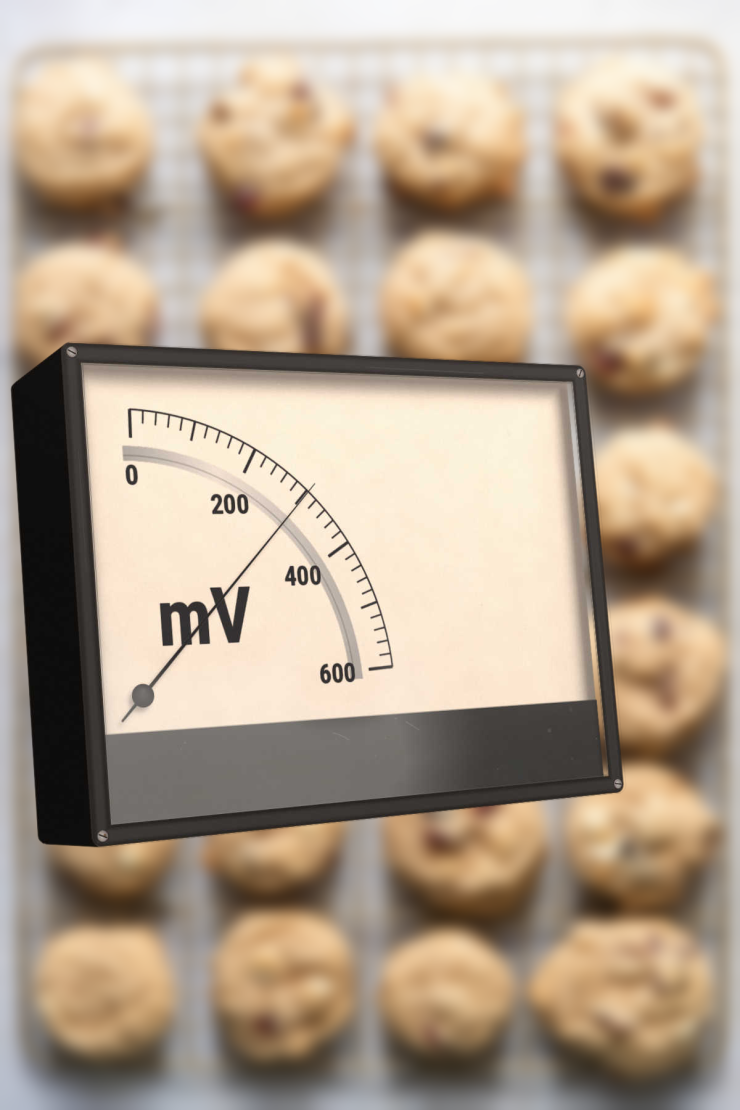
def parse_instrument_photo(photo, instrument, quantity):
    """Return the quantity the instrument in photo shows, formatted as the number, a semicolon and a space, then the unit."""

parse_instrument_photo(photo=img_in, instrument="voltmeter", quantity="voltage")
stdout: 300; mV
